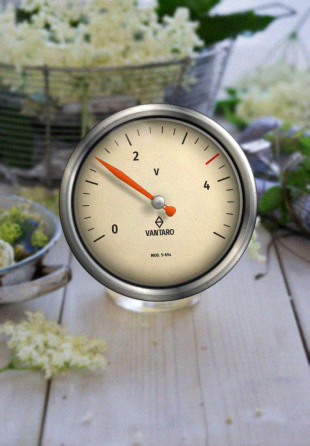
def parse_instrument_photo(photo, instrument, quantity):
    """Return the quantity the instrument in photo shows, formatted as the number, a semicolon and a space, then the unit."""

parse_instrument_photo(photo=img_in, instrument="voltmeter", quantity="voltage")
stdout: 1.4; V
